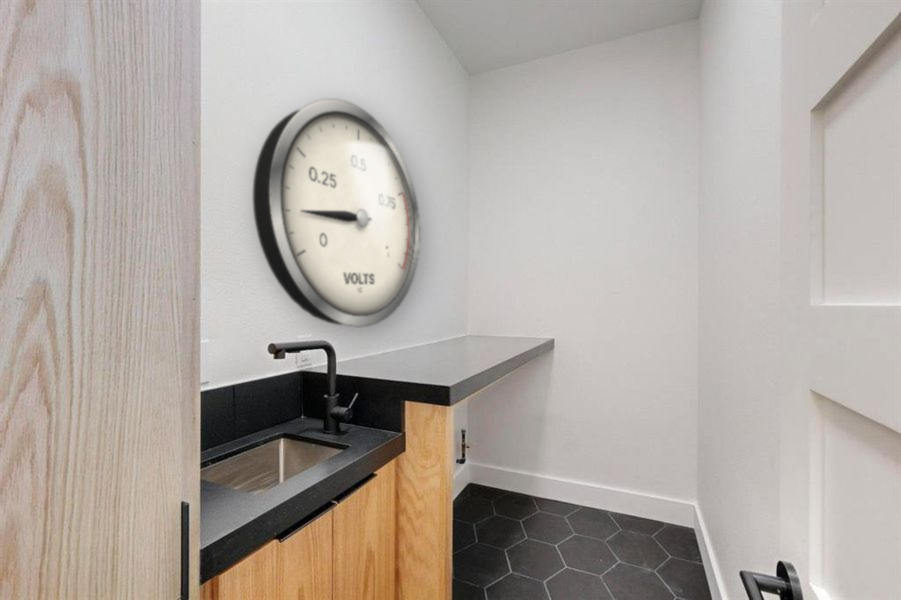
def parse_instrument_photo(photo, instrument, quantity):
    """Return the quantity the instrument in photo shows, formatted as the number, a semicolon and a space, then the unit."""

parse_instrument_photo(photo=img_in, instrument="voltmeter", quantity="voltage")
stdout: 0.1; V
